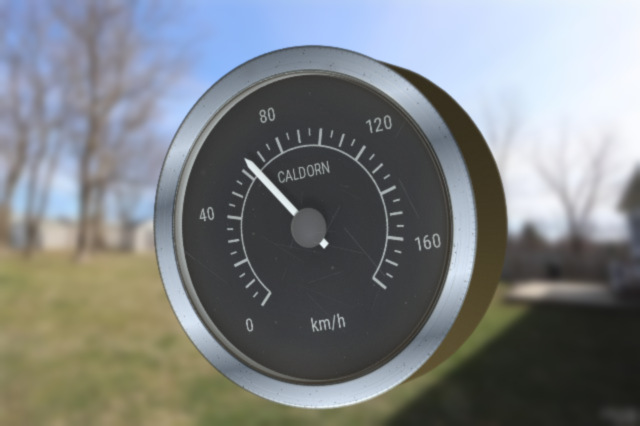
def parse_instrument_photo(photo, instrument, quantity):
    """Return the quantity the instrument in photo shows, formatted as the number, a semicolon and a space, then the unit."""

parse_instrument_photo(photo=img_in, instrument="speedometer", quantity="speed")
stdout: 65; km/h
